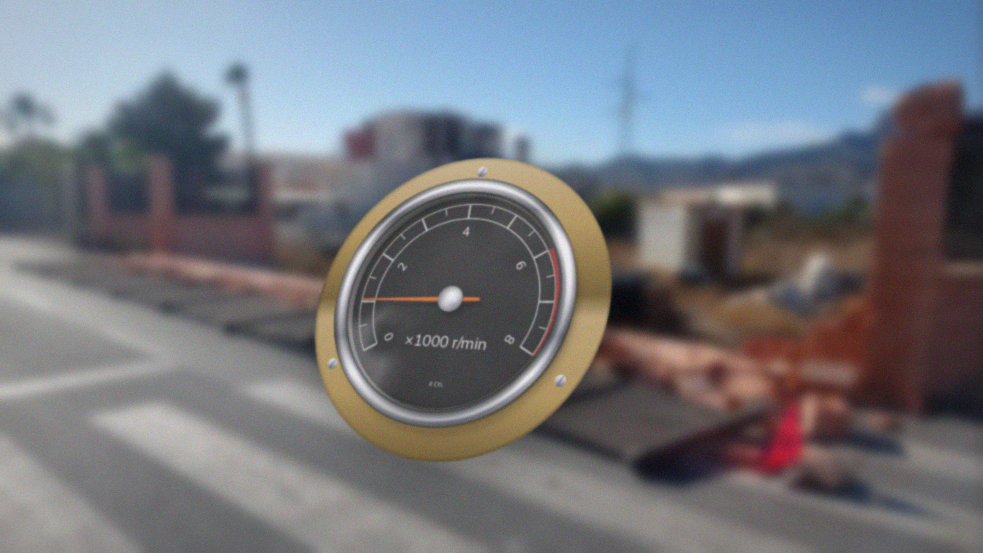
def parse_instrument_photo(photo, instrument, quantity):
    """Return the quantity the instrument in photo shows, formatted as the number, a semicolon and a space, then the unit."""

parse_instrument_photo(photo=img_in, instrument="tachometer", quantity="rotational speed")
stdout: 1000; rpm
